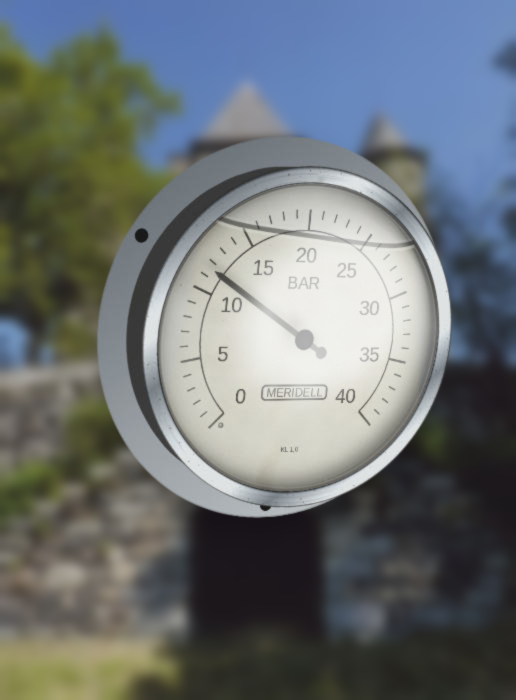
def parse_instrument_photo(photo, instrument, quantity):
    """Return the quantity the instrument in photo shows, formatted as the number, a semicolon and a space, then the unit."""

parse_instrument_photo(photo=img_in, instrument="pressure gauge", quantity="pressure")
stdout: 11.5; bar
